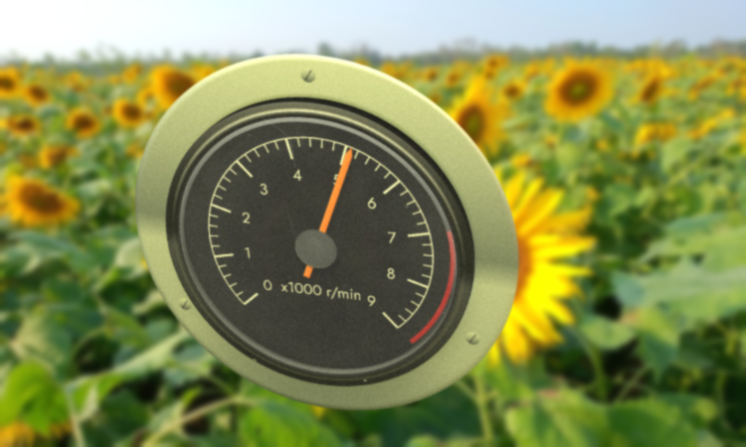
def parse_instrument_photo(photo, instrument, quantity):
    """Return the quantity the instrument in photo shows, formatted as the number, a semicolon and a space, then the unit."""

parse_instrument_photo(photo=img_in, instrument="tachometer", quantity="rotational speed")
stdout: 5100; rpm
